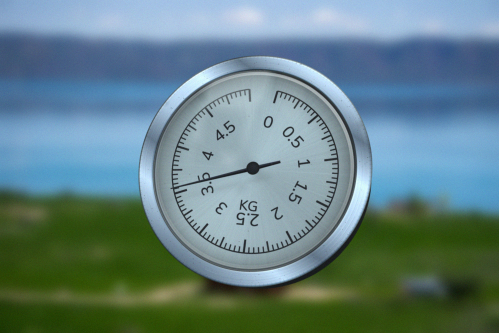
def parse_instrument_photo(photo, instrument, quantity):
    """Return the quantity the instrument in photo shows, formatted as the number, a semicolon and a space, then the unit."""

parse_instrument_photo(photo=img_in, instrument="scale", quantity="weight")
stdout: 3.55; kg
